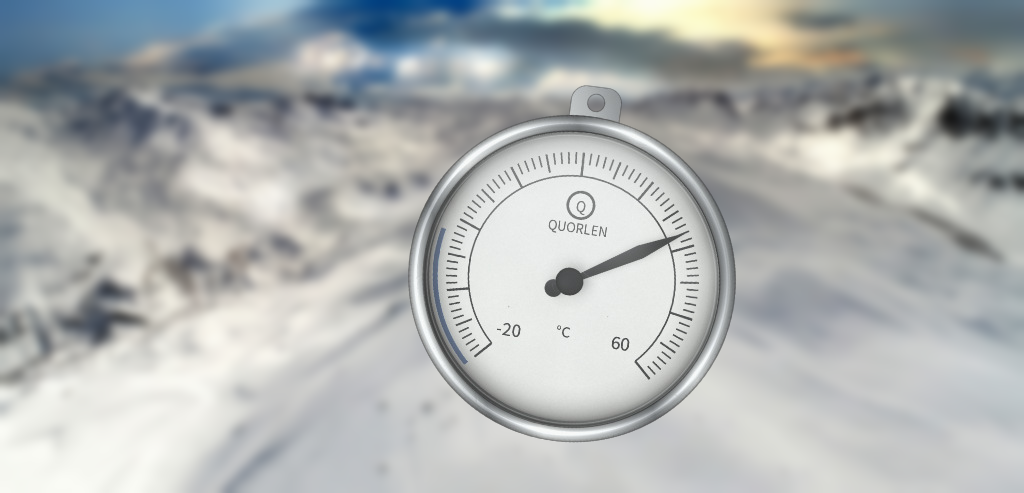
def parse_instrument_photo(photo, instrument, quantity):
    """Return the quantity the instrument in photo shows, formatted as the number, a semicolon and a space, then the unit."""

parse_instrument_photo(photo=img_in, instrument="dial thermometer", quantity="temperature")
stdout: 38; °C
